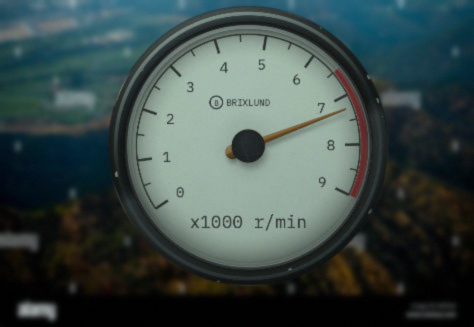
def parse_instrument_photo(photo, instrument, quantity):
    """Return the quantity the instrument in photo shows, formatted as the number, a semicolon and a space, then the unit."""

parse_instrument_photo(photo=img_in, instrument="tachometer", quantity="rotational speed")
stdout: 7250; rpm
